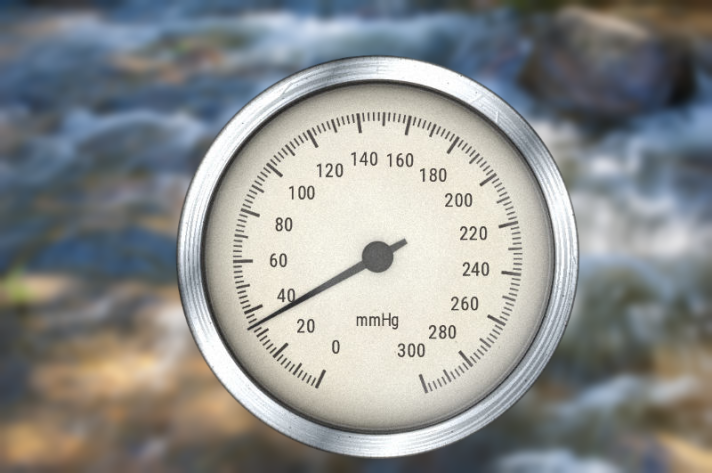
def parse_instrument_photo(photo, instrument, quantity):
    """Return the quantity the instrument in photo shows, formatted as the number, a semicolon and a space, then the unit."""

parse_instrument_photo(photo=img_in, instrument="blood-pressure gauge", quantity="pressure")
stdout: 34; mmHg
